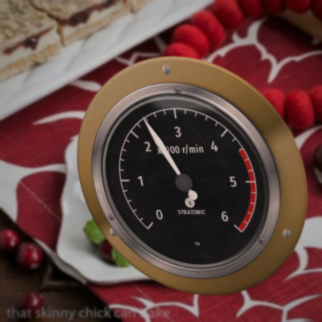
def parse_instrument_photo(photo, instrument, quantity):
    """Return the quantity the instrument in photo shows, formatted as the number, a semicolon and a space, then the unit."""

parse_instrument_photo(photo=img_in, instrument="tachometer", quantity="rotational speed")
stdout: 2400; rpm
